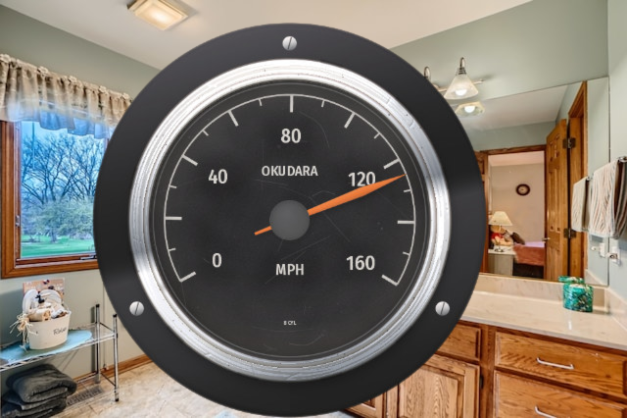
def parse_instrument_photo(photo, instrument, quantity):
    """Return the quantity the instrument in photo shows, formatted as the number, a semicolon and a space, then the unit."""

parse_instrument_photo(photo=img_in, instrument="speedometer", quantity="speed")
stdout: 125; mph
